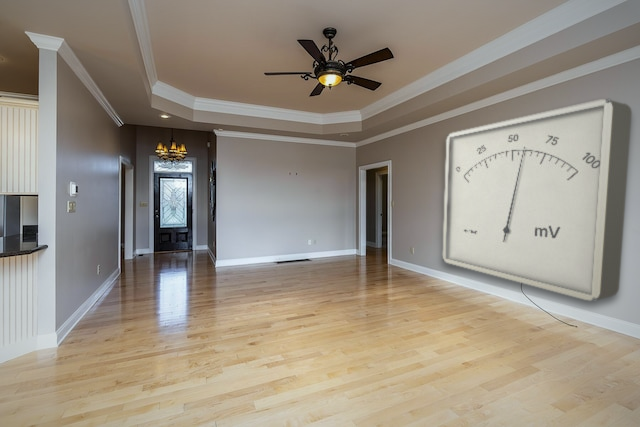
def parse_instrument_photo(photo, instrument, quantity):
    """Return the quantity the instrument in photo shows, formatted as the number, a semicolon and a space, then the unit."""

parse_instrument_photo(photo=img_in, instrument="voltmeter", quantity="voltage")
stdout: 60; mV
